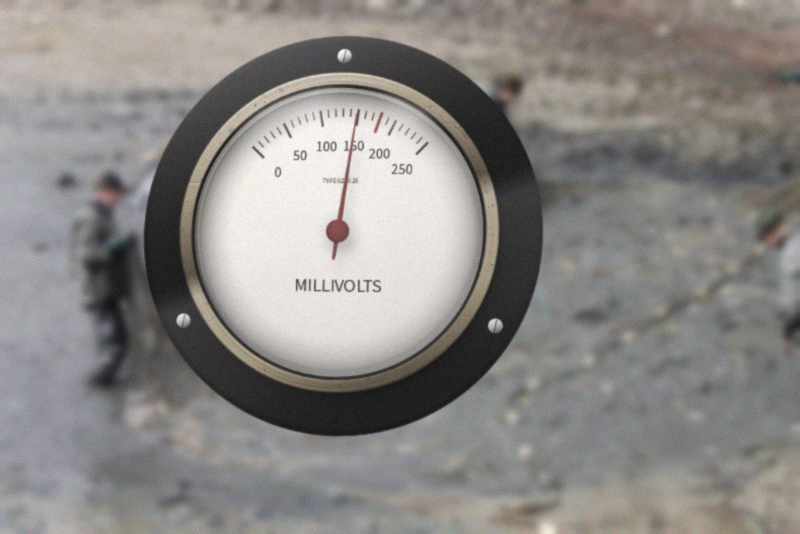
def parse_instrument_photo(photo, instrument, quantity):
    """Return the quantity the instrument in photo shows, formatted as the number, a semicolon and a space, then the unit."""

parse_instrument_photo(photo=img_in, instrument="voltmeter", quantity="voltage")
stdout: 150; mV
